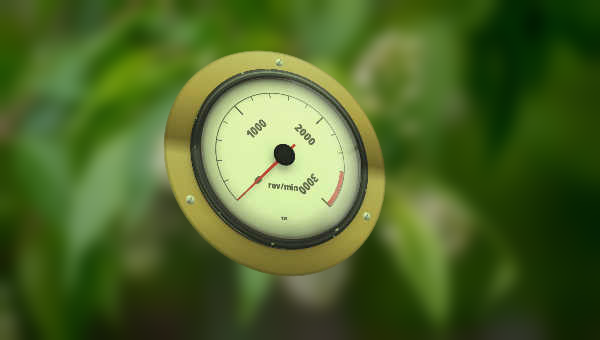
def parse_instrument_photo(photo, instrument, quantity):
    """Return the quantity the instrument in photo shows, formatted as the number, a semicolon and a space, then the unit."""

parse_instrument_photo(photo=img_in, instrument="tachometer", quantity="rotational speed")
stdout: 0; rpm
